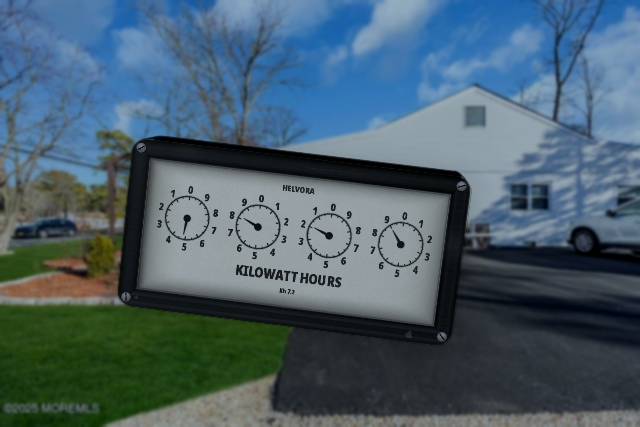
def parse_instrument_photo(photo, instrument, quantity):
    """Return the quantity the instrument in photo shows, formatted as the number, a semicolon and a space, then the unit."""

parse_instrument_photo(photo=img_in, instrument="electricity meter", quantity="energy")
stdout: 4819; kWh
